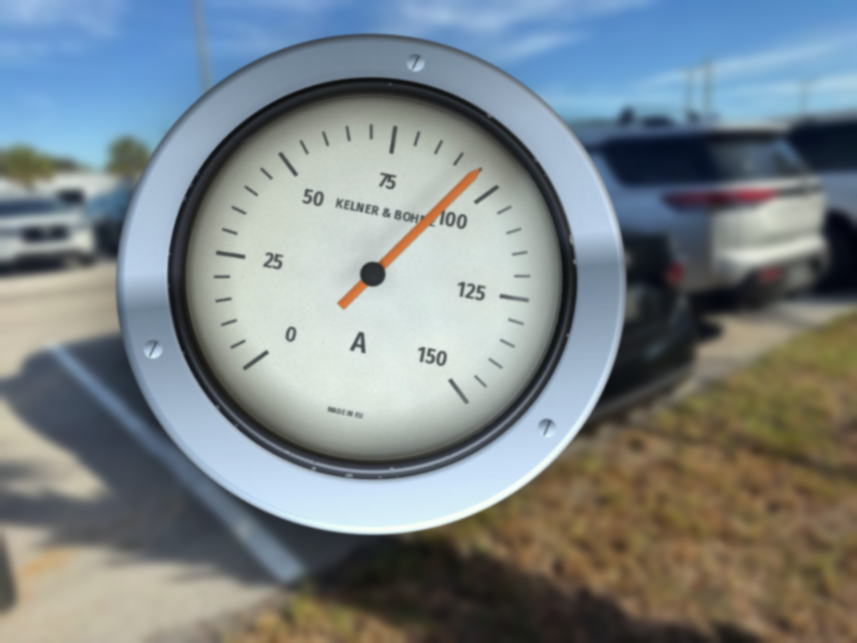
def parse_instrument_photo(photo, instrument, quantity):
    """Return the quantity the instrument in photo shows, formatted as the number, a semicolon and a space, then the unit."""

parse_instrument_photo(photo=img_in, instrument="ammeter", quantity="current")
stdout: 95; A
